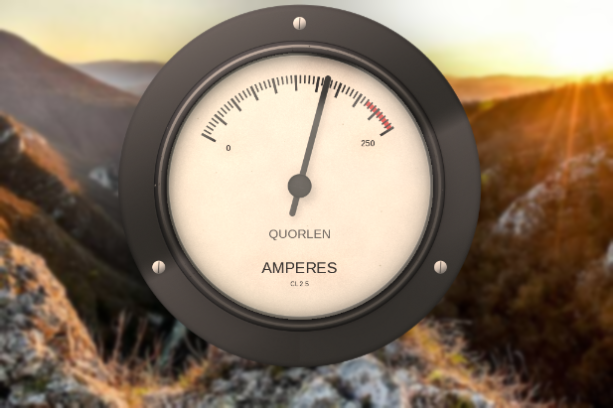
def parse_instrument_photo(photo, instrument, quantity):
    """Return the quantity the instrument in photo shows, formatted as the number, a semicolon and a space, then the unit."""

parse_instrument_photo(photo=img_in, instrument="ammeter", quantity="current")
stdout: 160; A
